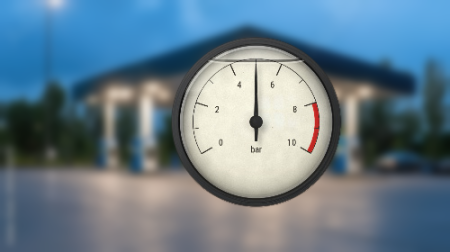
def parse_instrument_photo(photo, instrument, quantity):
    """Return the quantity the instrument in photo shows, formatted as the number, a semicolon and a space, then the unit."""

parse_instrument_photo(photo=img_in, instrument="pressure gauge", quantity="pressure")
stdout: 5; bar
